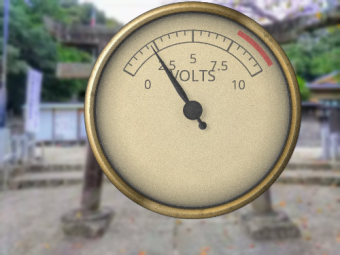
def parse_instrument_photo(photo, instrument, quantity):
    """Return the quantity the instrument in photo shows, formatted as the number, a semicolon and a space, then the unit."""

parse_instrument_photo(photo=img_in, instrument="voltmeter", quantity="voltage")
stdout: 2.25; V
